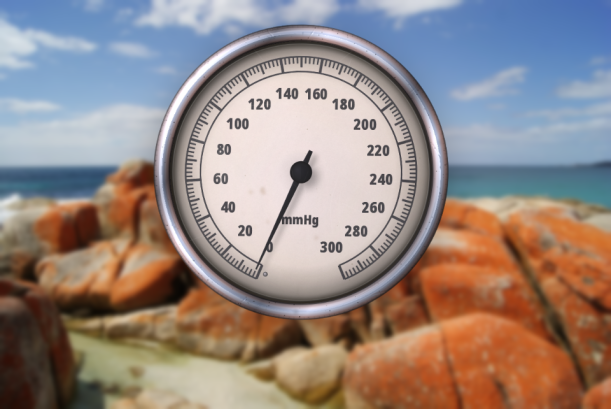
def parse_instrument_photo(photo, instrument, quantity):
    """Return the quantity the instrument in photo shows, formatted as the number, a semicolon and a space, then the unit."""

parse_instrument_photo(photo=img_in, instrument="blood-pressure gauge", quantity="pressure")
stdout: 2; mmHg
